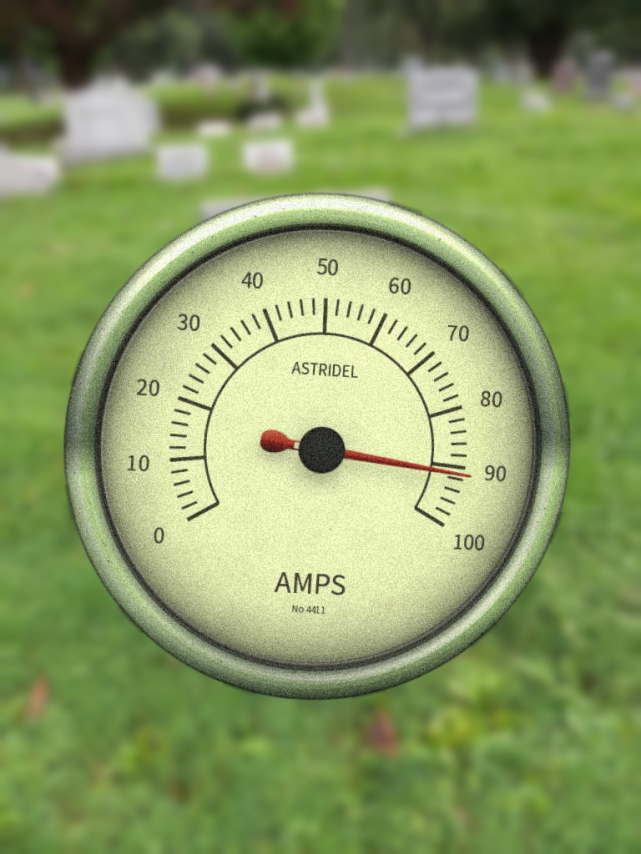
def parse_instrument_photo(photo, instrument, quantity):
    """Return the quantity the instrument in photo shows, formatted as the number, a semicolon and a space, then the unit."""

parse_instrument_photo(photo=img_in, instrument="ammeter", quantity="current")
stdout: 91; A
